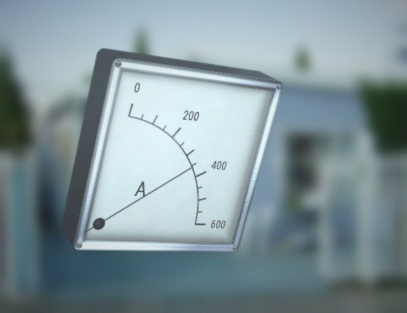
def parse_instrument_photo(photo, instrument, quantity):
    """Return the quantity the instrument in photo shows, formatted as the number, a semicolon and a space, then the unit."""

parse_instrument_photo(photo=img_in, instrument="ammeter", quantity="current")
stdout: 350; A
